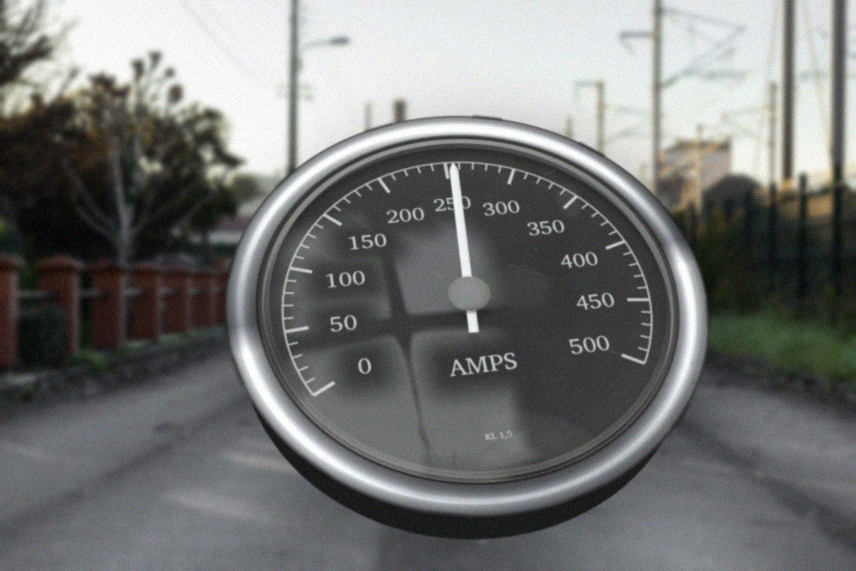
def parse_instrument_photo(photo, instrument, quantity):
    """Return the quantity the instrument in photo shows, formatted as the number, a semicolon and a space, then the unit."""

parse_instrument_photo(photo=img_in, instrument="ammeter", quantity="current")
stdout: 255; A
